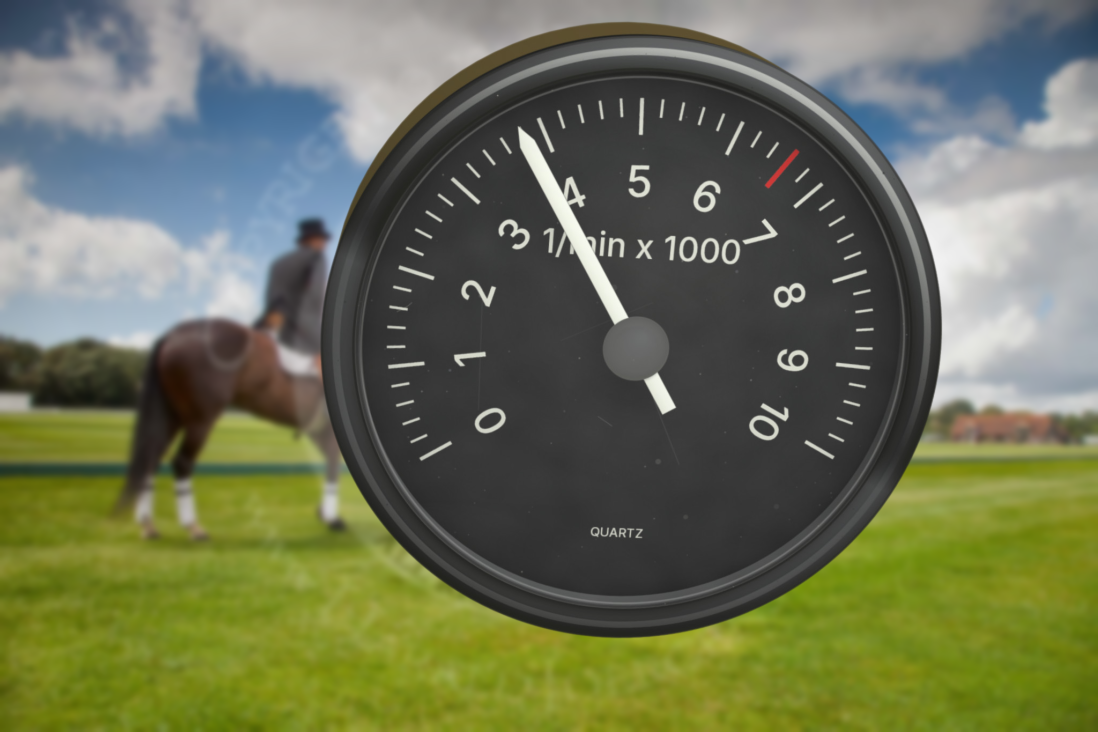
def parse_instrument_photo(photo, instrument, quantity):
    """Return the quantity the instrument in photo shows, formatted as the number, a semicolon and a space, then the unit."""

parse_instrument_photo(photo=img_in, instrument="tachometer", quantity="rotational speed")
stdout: 3800; rpm
